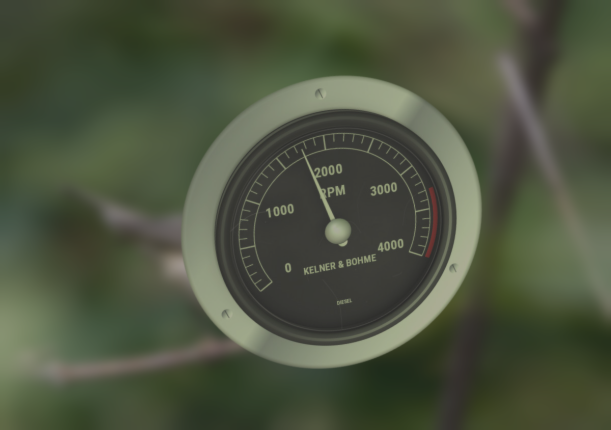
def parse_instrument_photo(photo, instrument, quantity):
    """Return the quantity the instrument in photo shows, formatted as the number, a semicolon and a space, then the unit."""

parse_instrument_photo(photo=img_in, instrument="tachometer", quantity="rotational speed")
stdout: 1750; rpm
